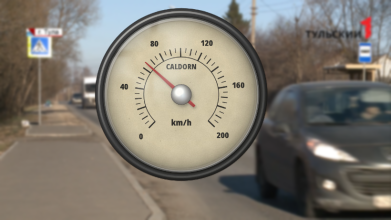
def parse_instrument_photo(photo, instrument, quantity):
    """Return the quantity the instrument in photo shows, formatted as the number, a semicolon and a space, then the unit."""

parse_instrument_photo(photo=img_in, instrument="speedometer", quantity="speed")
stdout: 65; km/h
